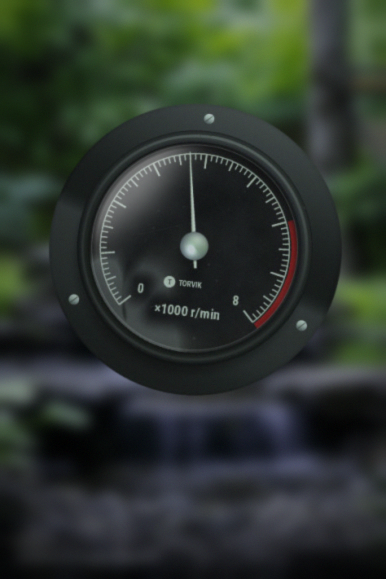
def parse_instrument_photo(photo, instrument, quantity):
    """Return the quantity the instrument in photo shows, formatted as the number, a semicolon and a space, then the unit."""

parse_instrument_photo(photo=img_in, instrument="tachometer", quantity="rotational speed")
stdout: 3700; rpm
